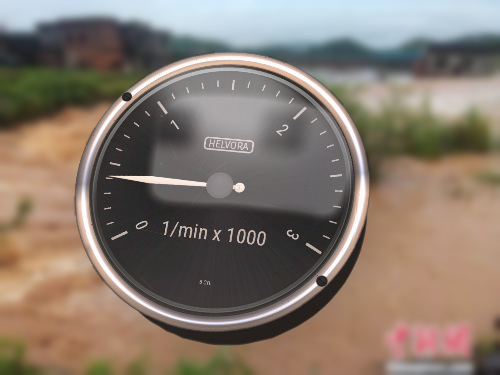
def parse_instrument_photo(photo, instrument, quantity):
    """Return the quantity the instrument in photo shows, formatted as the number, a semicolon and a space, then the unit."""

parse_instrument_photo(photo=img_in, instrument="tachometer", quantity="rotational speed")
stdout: 400; rpm
